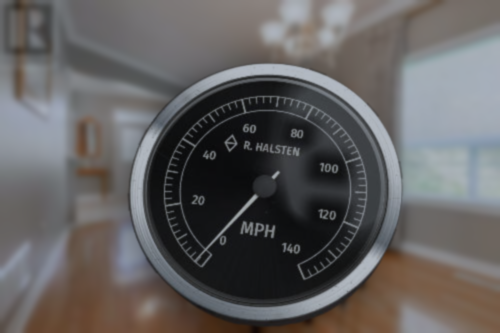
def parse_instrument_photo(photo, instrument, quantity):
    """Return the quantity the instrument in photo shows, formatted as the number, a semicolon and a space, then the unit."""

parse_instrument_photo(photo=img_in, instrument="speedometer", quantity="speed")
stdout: 2; mph
